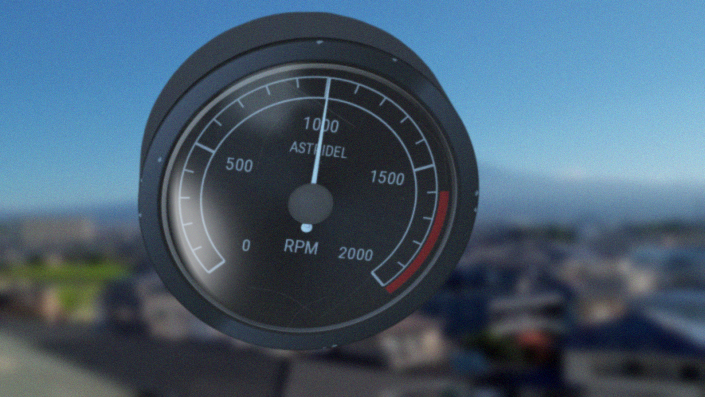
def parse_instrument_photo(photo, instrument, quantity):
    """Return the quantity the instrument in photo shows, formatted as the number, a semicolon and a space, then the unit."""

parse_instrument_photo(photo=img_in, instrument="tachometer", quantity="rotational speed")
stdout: 1000; rpm
